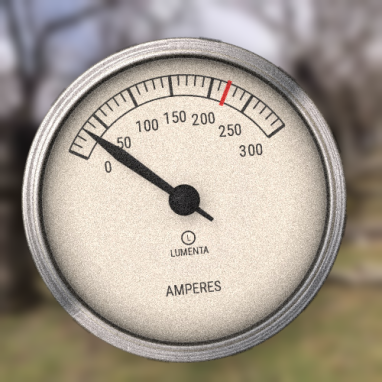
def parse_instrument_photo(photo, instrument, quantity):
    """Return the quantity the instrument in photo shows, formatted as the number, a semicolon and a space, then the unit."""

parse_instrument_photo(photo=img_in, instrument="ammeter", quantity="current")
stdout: 30; A
